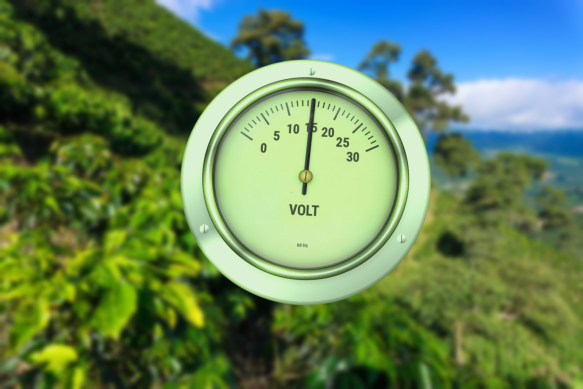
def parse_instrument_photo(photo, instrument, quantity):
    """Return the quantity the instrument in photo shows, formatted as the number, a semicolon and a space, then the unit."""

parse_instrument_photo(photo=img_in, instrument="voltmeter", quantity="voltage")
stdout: 15; V
